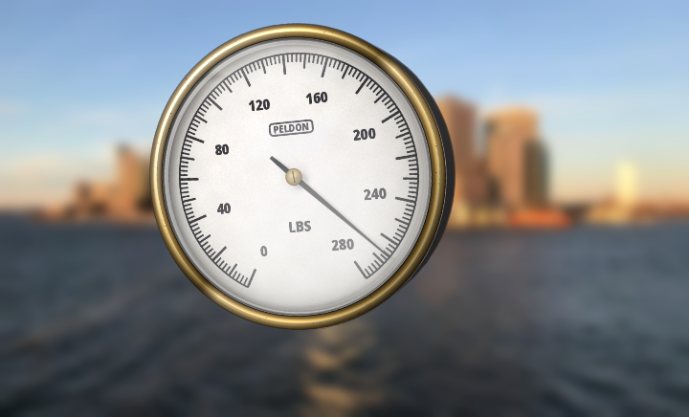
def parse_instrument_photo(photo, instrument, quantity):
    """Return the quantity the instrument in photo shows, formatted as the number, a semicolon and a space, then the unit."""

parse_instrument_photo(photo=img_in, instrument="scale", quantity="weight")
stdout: 266; lb
